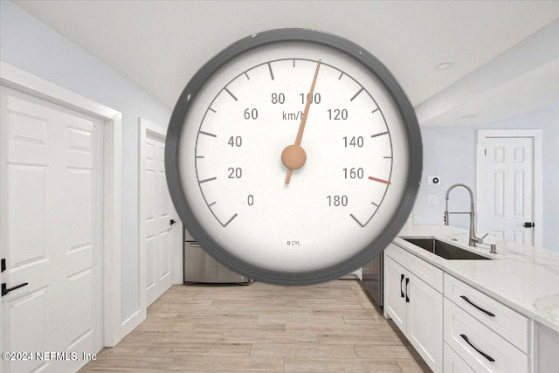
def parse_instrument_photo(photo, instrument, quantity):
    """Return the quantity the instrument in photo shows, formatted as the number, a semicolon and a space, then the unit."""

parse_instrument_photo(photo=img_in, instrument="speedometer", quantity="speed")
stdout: 100; km/h
